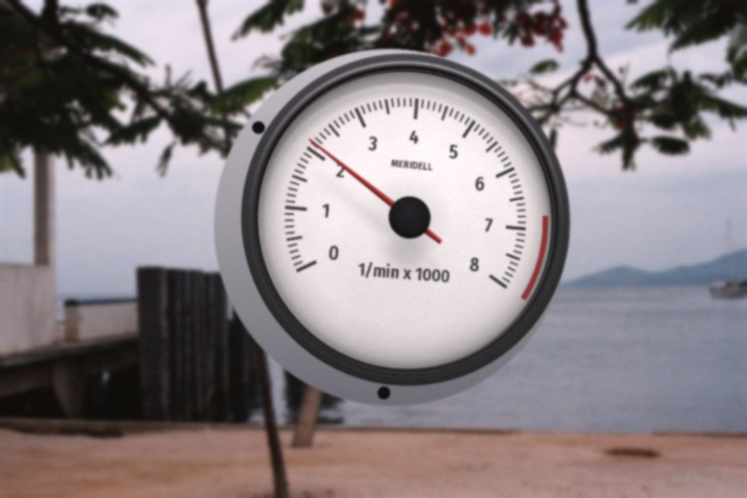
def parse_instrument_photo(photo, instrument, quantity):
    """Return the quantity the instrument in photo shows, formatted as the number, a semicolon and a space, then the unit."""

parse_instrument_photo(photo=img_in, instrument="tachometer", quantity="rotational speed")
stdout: 2100; rpm
